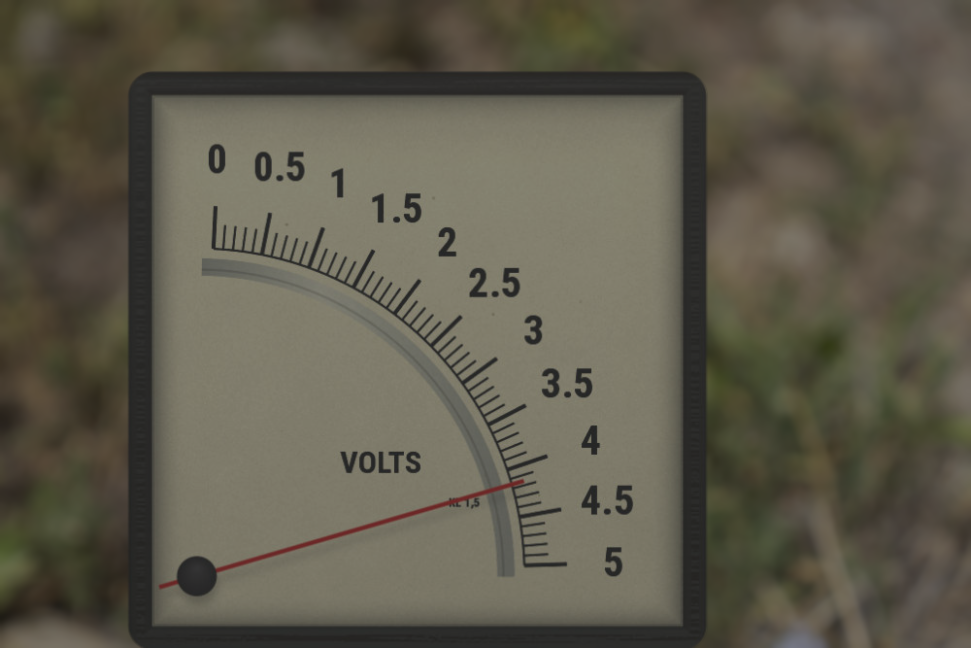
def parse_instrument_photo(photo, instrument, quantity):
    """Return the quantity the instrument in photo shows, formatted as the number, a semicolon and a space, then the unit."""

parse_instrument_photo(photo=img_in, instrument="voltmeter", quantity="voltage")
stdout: 4.15; V
